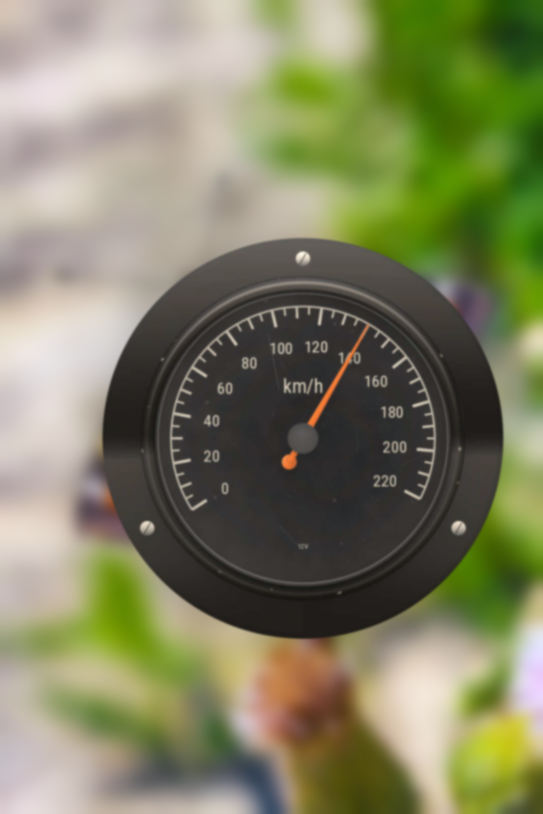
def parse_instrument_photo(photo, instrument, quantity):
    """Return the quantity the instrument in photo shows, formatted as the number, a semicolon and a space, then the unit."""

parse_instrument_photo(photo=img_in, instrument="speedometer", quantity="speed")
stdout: 140; km/h
